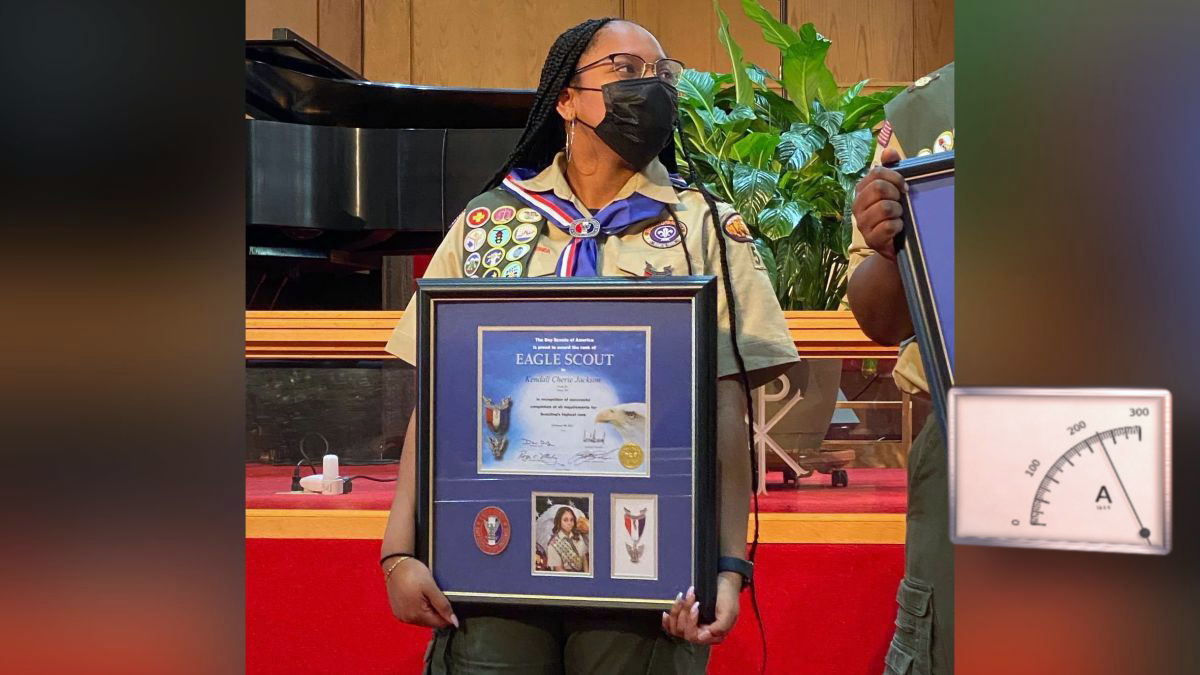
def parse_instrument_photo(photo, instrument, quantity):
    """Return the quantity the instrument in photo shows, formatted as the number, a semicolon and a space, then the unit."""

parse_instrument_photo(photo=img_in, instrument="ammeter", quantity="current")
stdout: 225; A
